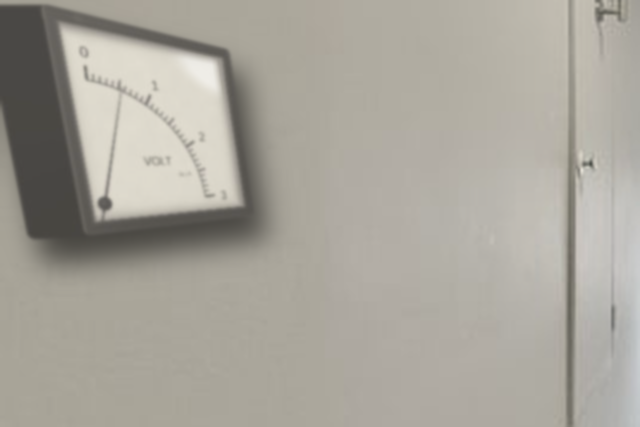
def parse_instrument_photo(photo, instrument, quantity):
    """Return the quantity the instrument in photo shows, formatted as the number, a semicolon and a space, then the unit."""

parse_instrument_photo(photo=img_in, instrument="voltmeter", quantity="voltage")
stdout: 0.5; V
